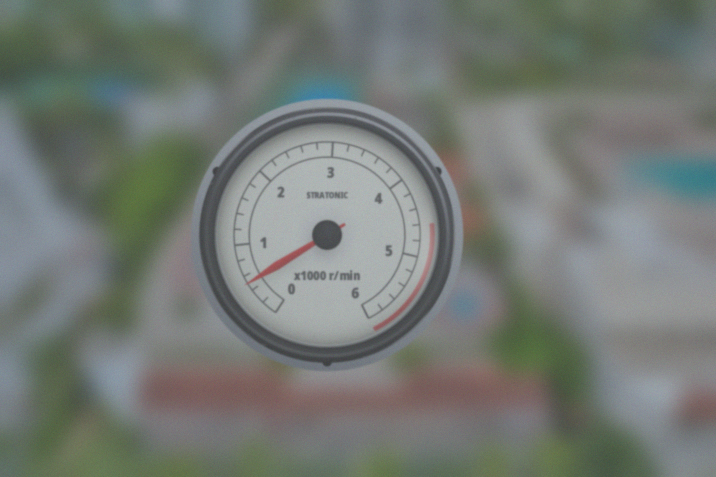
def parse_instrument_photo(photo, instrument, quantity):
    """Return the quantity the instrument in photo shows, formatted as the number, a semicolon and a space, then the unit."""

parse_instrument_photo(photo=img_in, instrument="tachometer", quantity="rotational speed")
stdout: 500; rpm
